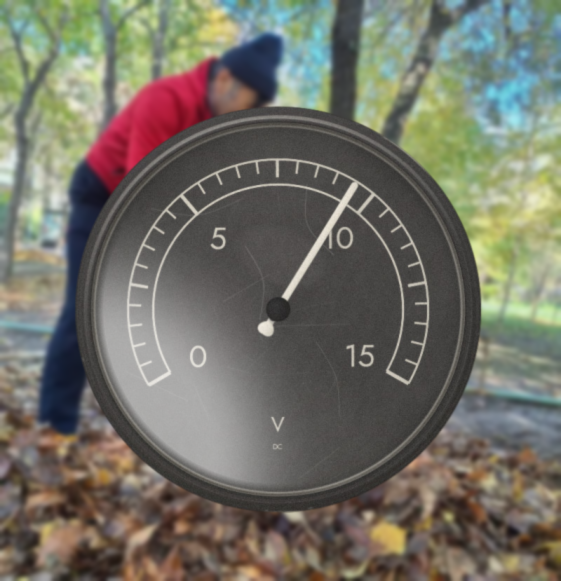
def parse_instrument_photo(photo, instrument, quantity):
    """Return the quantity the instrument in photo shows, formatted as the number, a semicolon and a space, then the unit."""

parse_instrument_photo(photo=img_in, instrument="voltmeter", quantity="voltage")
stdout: 9.5; V
